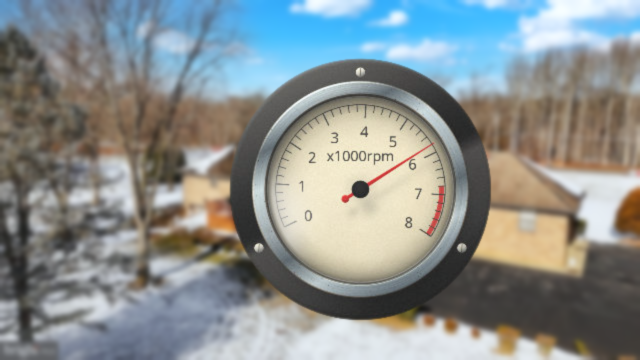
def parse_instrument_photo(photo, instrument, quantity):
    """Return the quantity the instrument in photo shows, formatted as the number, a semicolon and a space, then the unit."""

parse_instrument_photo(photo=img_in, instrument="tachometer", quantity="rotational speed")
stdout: 5800; rpm
